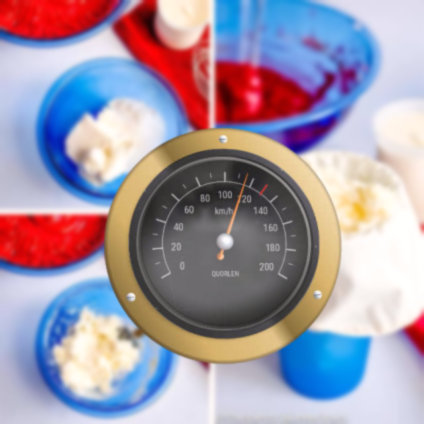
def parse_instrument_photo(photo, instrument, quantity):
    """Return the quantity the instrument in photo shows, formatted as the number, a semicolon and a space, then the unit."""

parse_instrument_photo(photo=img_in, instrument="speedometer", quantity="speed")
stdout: 115; km/h
